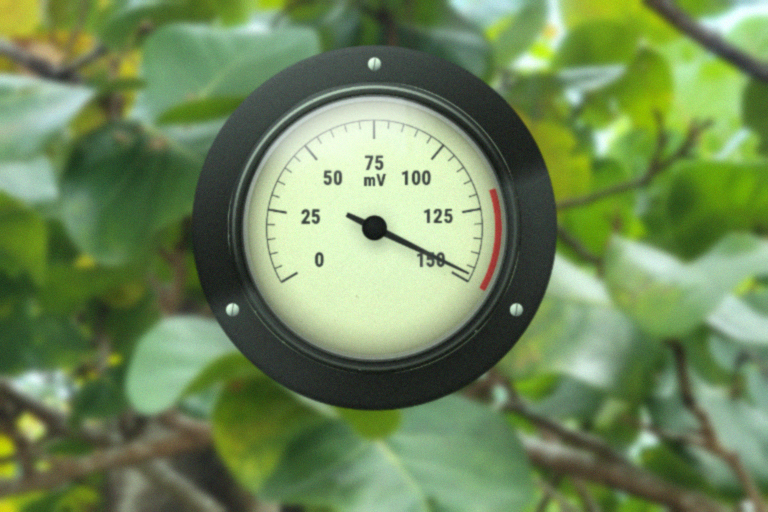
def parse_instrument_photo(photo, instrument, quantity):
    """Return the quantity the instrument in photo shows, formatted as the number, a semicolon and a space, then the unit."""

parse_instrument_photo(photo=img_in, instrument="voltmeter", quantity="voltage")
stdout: 147.5; mV
